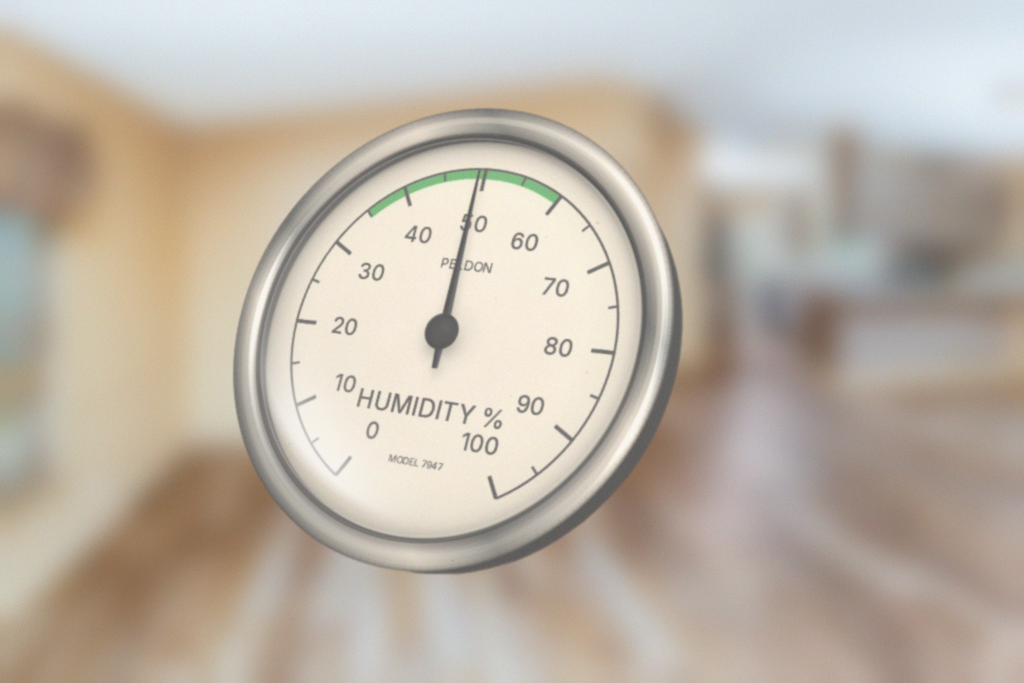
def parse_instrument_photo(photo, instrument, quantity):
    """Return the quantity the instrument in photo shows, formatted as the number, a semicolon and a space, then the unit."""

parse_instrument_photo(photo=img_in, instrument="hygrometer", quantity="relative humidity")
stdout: 50; %
